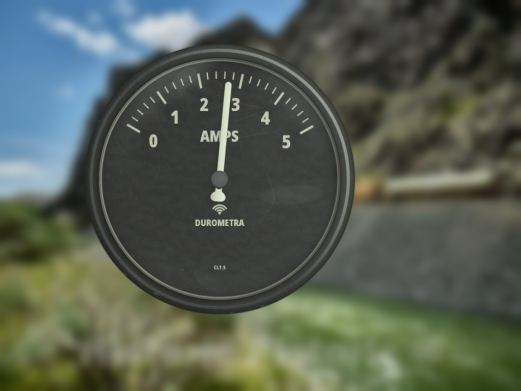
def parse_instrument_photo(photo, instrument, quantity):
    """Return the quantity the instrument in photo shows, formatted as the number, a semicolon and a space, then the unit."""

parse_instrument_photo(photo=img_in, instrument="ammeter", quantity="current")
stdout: 2.7; A
